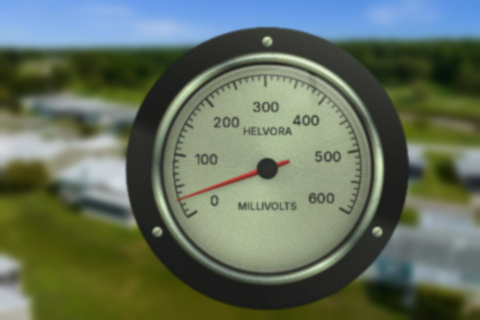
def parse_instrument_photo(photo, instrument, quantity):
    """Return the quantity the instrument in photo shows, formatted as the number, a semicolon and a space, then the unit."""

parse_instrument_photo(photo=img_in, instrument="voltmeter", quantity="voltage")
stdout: 30; mV
